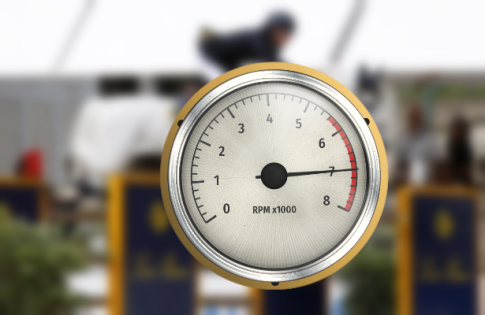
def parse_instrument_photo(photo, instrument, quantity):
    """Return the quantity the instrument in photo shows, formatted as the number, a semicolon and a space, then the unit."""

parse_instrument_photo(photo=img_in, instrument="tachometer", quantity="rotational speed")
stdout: 7000; rpm
